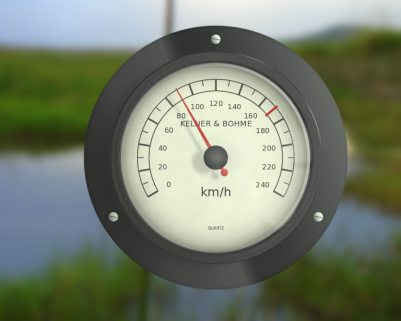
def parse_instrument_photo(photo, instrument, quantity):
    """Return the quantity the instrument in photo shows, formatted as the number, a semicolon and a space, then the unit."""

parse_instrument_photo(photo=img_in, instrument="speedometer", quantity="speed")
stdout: 90; km/h
